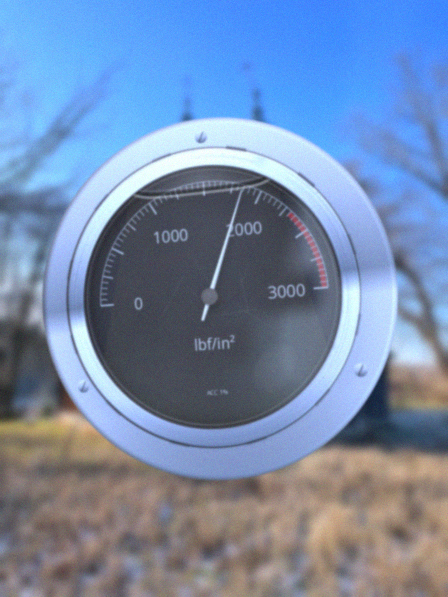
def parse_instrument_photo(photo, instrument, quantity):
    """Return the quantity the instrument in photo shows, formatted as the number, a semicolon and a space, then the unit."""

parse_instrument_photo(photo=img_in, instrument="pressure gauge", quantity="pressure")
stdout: 1850; psi
